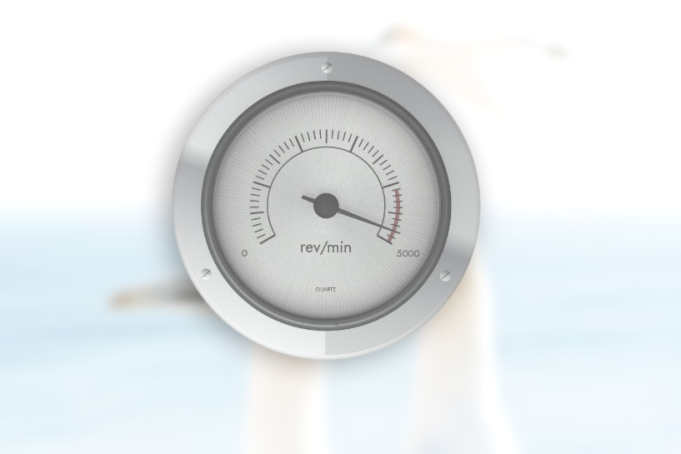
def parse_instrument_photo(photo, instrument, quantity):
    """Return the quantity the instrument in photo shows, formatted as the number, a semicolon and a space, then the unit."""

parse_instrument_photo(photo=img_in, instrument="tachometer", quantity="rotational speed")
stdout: 4800; rpm
